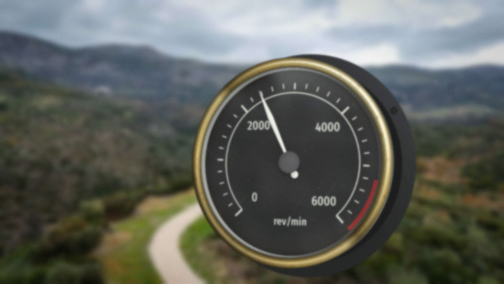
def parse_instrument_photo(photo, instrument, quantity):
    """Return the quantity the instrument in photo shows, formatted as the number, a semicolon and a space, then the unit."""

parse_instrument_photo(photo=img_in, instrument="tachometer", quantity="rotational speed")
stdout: 2400; rpm
